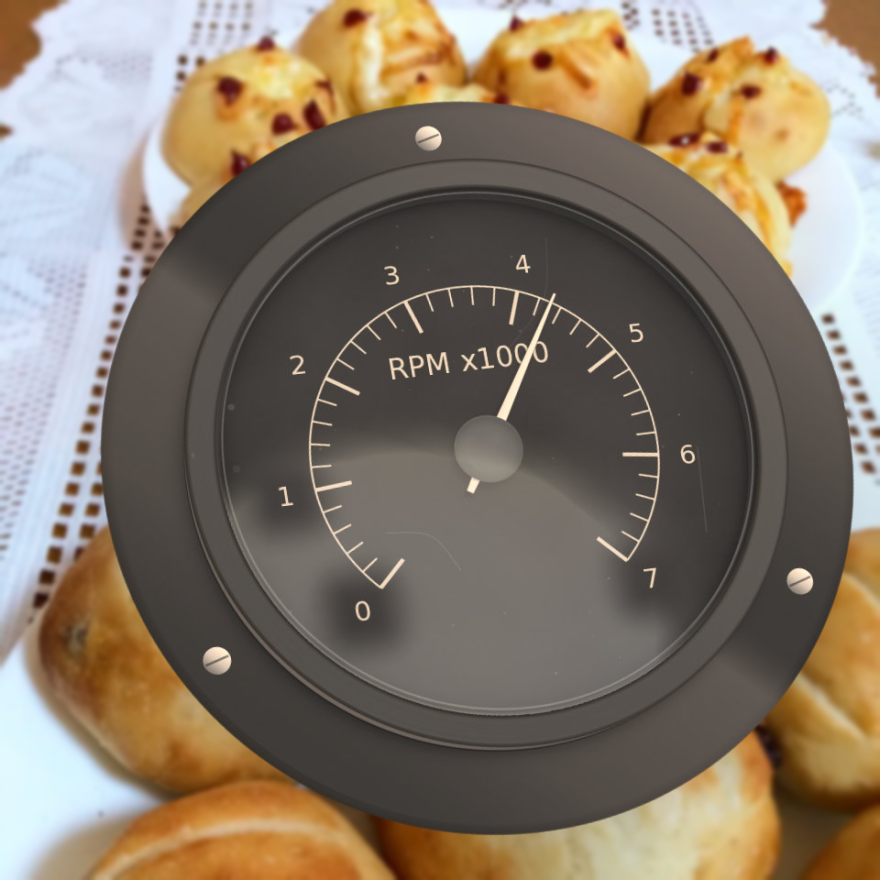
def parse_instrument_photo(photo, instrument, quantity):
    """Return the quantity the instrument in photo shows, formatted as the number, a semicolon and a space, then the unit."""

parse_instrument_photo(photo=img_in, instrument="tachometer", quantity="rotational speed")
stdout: 4300; rpm
